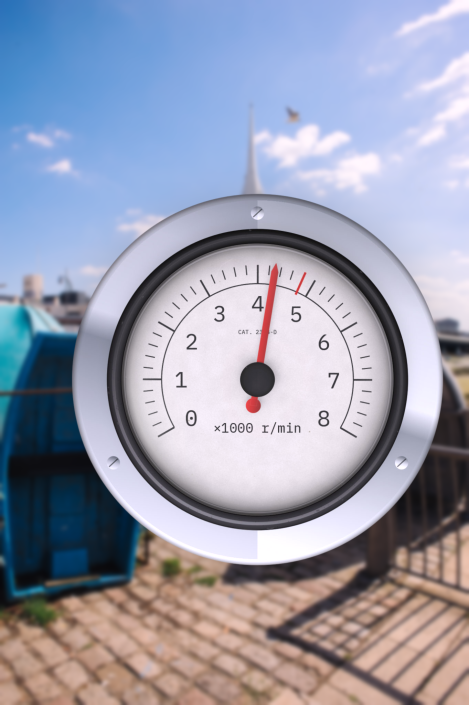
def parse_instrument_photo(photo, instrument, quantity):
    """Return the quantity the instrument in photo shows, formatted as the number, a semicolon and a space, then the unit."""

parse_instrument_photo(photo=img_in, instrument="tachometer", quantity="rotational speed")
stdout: 4300; rpm
